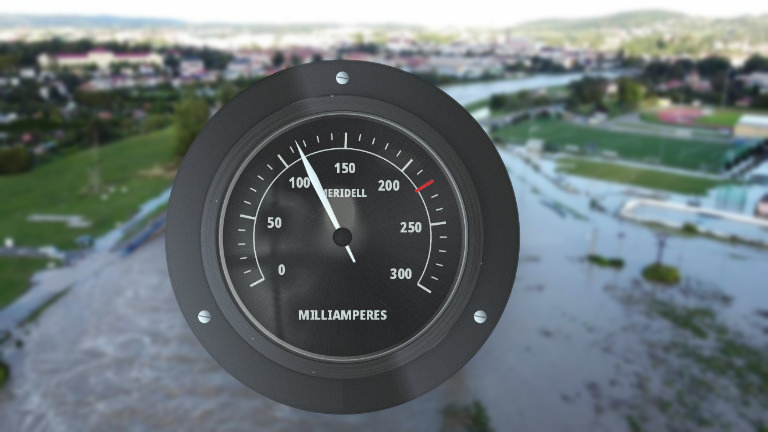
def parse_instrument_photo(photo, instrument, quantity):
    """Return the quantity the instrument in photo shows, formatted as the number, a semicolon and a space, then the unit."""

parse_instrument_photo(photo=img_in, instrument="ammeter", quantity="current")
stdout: 115; mA
